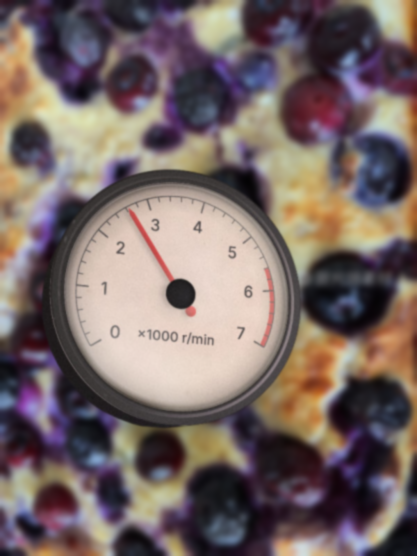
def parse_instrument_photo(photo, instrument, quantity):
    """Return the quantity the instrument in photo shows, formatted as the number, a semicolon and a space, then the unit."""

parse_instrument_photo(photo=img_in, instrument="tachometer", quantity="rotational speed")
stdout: 2600; rpm
